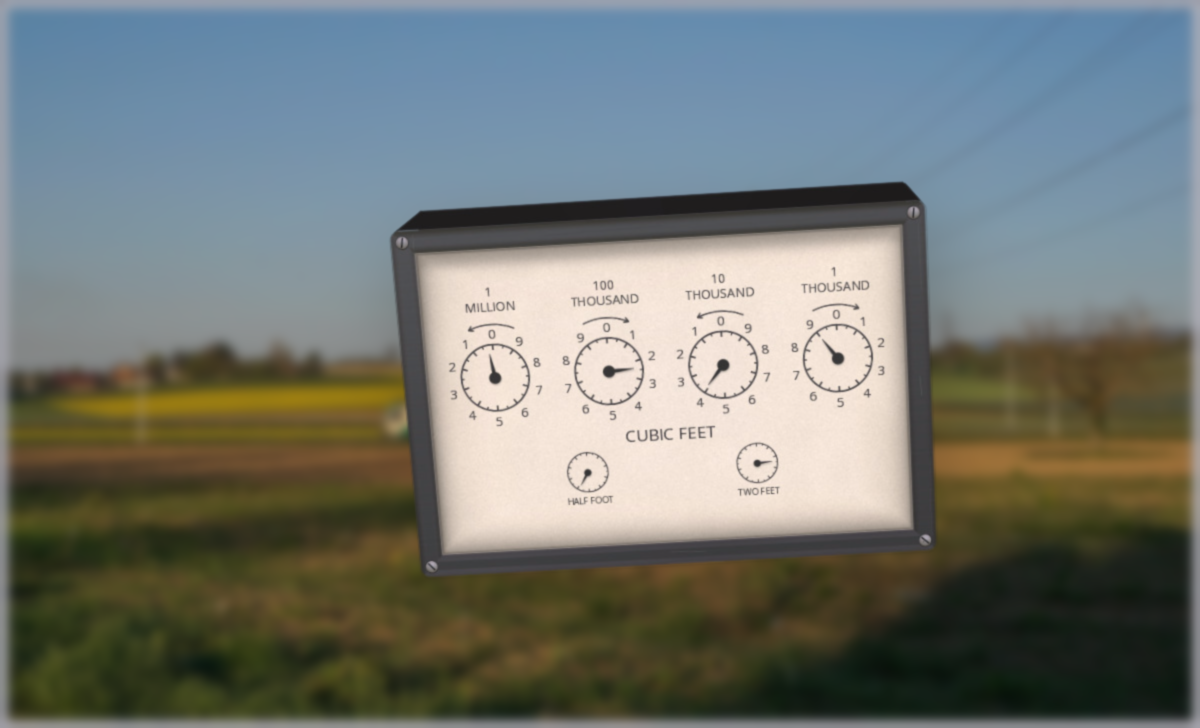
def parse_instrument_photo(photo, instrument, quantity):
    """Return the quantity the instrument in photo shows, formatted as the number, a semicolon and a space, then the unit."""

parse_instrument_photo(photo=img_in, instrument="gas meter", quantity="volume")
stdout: 23900; ft³
